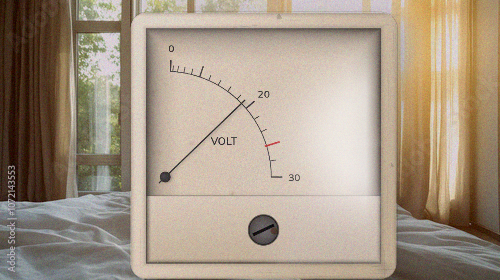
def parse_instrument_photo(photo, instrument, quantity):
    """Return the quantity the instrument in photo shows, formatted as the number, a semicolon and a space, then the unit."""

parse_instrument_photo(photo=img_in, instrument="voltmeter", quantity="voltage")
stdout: 19; V
